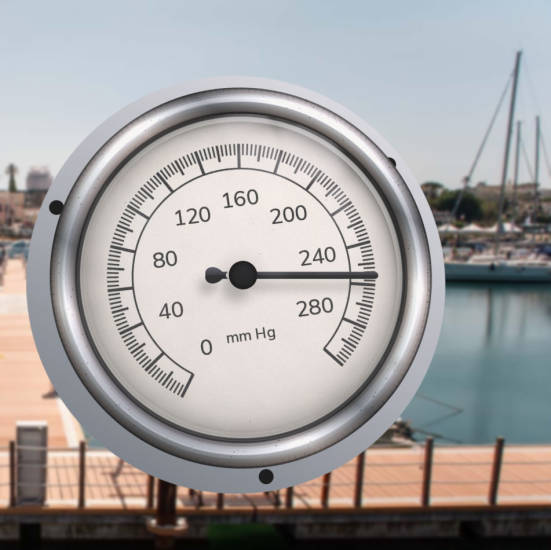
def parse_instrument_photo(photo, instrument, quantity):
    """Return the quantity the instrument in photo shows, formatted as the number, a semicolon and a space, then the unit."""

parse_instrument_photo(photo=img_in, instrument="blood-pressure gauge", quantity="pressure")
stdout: 256; mmHg
